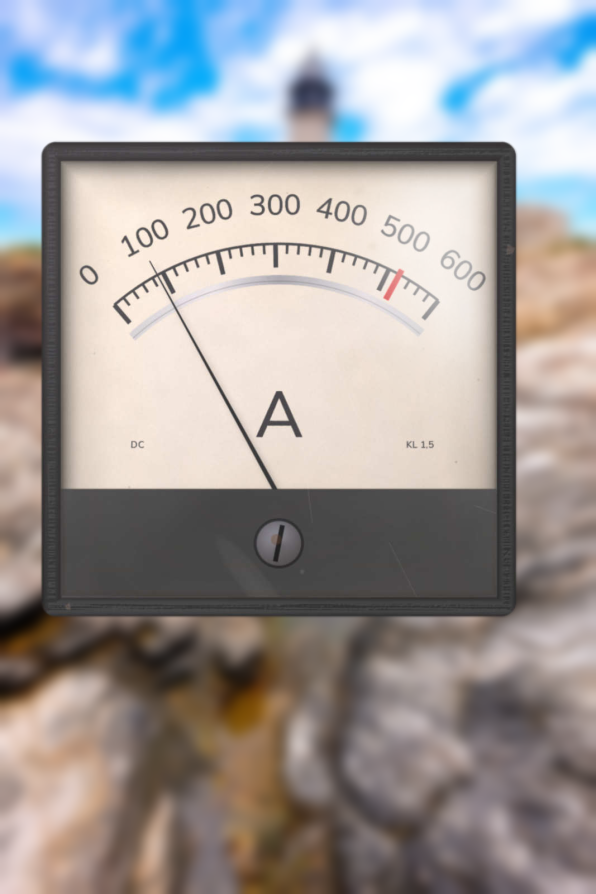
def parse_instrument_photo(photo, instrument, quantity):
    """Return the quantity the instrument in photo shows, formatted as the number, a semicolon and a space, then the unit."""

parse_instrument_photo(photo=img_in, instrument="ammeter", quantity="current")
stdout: 90; A
